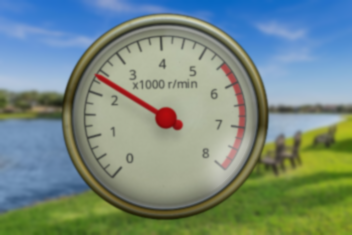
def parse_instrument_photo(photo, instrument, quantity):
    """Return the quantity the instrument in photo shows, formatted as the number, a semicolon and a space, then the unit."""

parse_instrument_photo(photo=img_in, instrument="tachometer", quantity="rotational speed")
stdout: 2375; rpm
